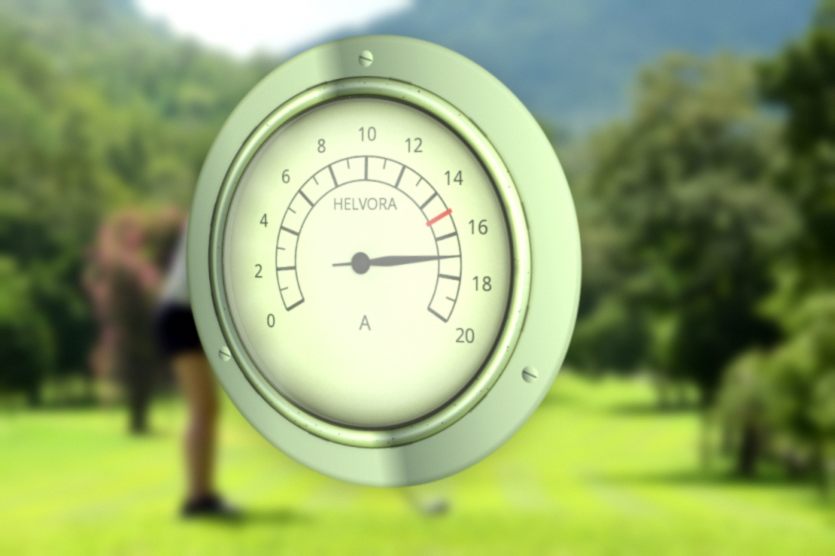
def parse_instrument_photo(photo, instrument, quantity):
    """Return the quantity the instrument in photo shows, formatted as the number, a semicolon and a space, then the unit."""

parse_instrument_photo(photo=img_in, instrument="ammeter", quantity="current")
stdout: 17; A
